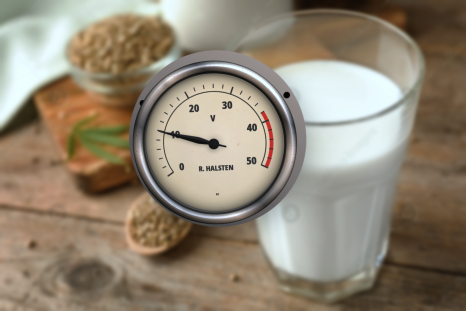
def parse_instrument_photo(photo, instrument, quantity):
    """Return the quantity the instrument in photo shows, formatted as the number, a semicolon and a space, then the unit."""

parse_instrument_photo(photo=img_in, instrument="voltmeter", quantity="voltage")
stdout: 10; V
